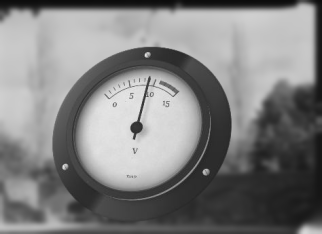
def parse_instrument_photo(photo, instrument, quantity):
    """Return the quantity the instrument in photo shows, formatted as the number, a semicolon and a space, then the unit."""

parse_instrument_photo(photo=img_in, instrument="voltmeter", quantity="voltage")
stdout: 9; V
